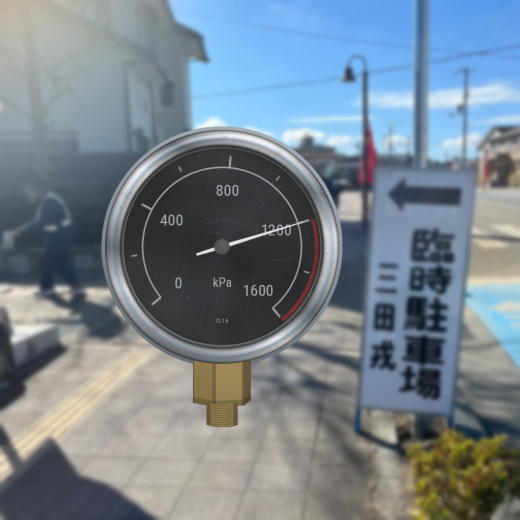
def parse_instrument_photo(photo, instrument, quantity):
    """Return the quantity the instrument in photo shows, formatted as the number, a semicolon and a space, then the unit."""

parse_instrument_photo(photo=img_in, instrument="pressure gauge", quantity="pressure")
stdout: 1200; kPa
